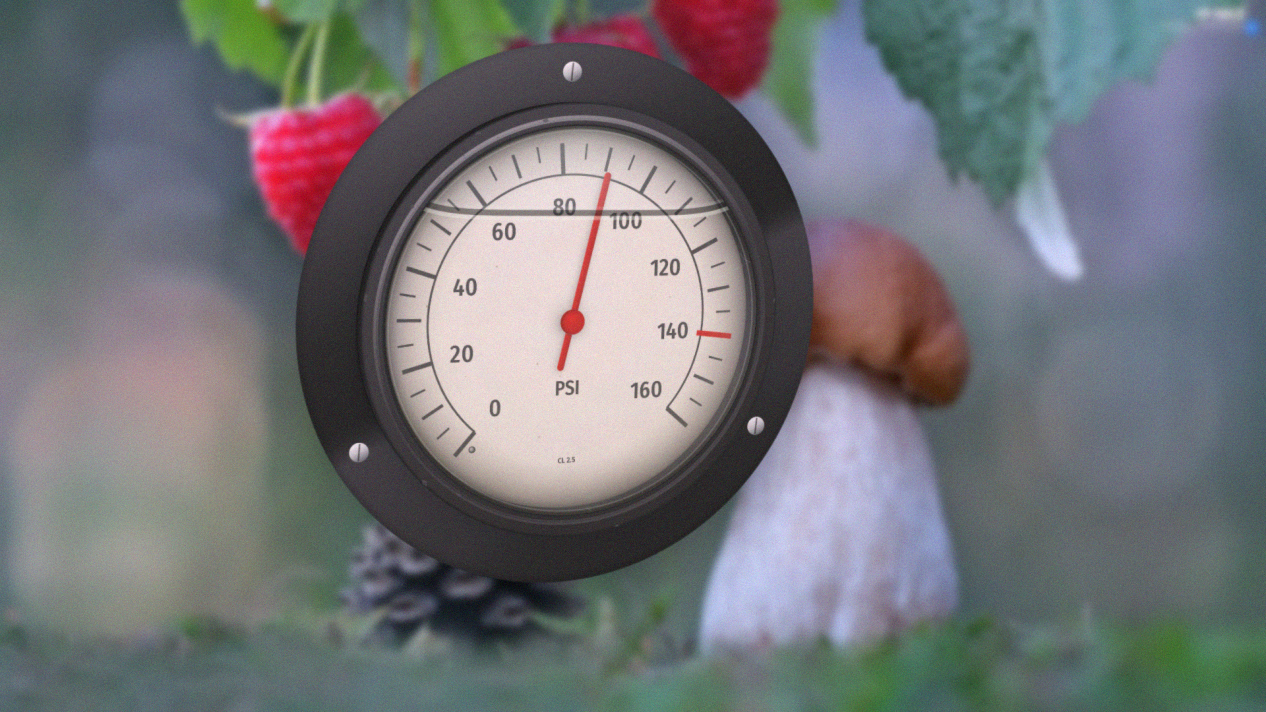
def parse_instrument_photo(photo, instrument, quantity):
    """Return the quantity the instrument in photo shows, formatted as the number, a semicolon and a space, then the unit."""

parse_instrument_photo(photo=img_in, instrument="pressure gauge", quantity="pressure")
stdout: 90; psi
